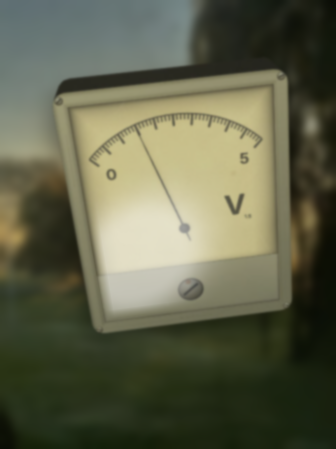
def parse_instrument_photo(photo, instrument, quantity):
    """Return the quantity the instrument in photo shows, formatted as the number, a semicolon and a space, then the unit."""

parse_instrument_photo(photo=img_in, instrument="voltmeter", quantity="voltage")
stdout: 1.5; V
